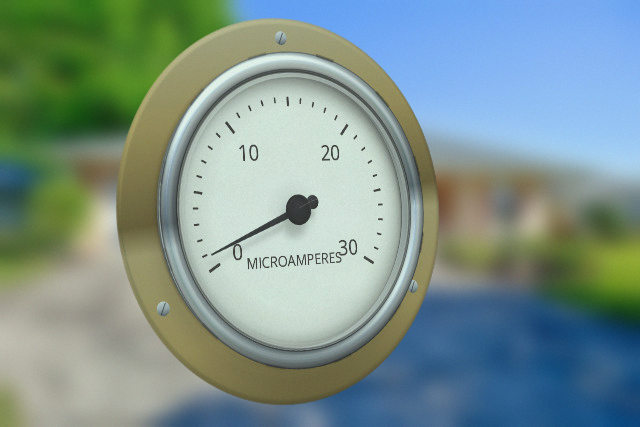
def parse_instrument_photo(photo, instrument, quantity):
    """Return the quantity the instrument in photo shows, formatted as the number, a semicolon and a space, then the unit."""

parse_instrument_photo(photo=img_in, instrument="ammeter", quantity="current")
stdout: 1; µA
